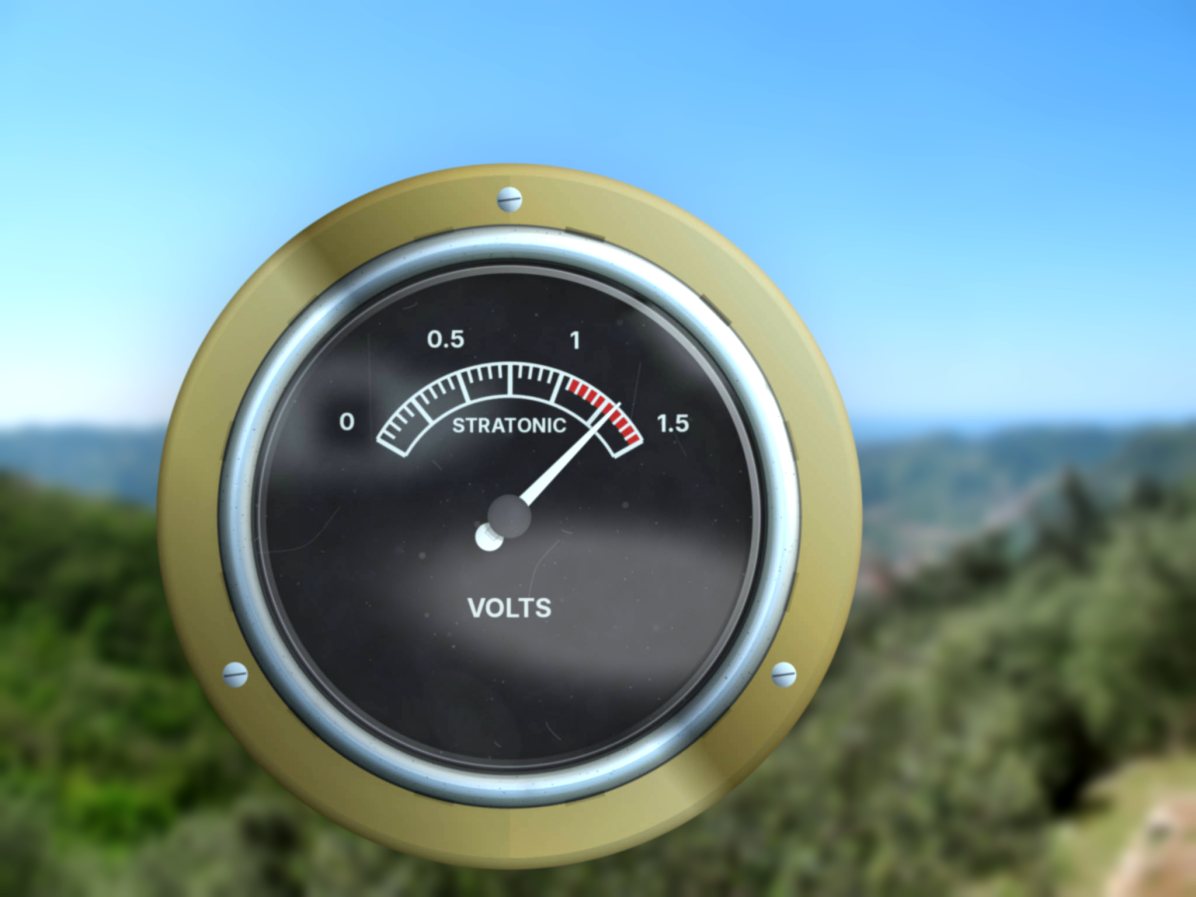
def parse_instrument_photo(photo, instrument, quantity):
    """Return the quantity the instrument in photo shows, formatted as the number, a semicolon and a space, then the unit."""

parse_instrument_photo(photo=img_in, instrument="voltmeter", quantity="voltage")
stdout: 1.3; V
